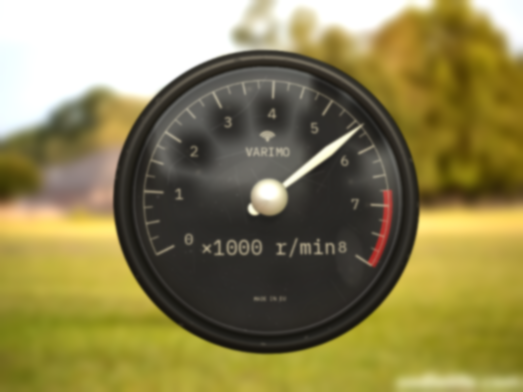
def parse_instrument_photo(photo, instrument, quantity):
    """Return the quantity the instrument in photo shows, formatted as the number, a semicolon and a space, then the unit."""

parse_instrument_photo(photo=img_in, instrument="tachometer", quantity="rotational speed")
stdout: 5625; rpm
